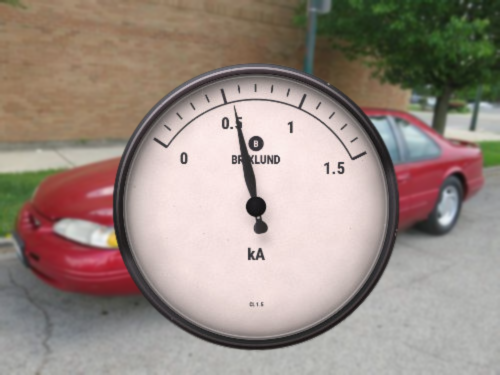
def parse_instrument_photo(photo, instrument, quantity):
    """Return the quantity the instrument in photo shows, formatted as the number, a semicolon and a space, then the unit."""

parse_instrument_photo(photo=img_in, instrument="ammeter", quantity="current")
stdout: 0.55; kA
